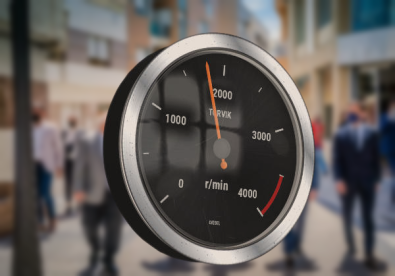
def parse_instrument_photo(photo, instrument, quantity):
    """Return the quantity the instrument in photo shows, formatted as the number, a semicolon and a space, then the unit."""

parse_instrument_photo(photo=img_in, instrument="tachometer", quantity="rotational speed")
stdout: 1750; rpm
